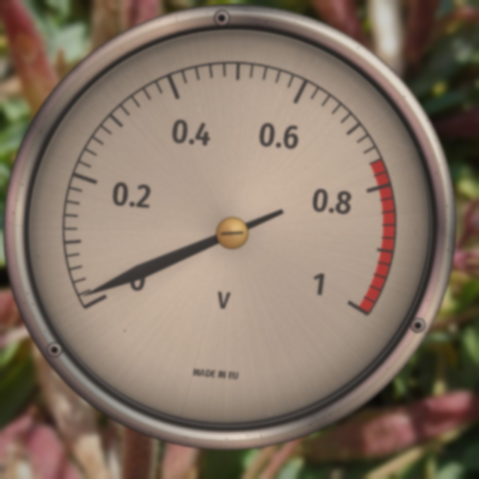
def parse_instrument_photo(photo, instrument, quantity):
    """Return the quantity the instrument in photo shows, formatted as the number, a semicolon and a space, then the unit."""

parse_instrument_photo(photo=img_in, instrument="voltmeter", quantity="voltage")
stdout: 0.02; V
